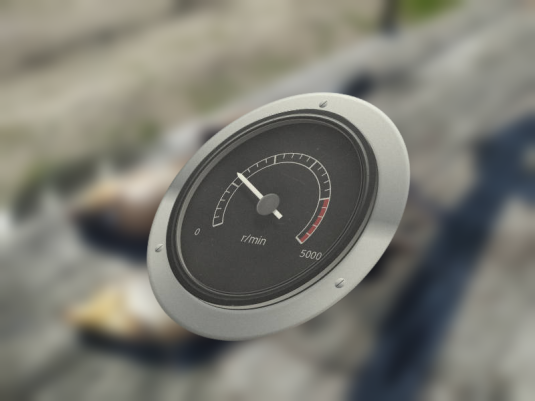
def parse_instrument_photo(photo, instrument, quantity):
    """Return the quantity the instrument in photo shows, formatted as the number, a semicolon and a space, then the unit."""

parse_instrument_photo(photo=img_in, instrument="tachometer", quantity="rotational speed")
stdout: 1200; rpm
